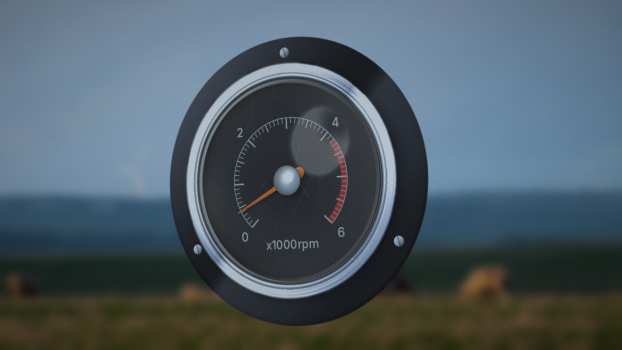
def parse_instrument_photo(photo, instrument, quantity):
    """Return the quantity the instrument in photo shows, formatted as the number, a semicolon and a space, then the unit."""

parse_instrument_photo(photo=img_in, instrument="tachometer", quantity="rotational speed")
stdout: 400; rpm
